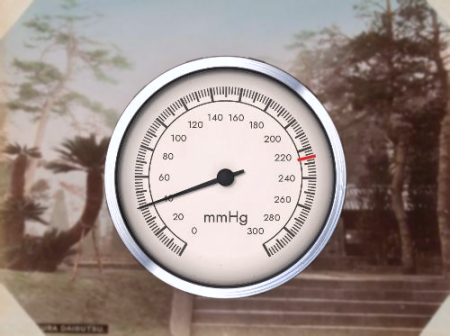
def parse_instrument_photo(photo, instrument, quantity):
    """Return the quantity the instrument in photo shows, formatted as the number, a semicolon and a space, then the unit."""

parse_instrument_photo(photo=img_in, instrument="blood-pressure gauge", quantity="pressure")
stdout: 40; mmHg
